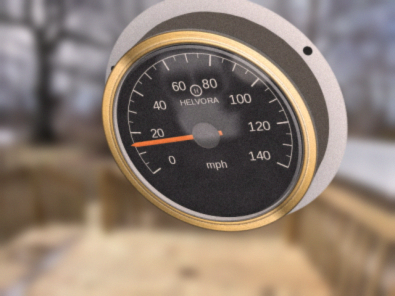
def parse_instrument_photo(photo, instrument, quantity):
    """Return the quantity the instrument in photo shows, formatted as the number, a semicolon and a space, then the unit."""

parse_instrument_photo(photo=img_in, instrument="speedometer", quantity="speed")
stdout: 15; mph
